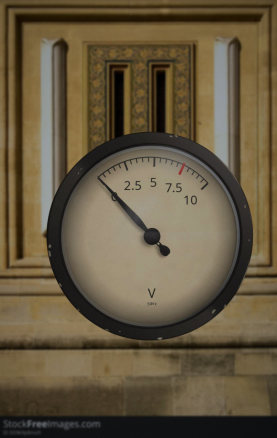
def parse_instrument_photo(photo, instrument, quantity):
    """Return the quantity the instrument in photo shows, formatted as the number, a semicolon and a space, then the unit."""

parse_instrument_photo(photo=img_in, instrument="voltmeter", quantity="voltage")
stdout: 0; V
